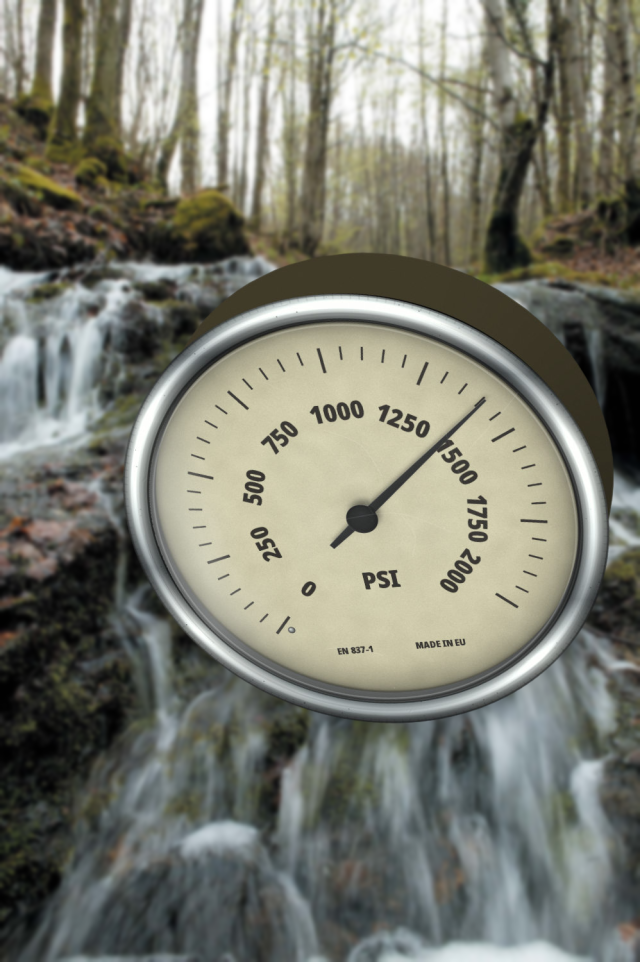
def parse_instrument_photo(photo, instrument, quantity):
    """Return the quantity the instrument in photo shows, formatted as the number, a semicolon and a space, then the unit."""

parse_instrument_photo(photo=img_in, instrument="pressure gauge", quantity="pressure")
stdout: 1400; psi
